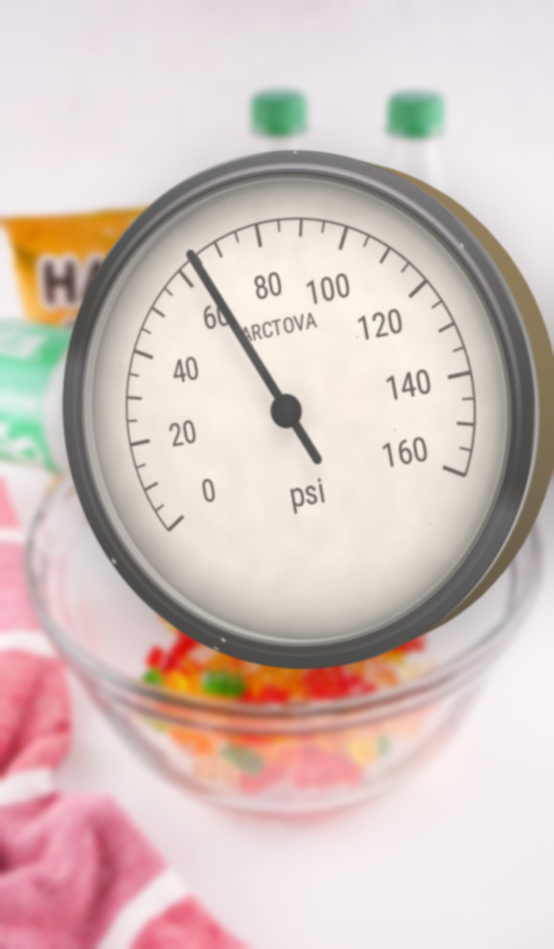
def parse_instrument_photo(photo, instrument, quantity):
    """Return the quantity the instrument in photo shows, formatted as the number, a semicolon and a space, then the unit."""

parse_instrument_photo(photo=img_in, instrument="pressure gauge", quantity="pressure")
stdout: 65; psi
